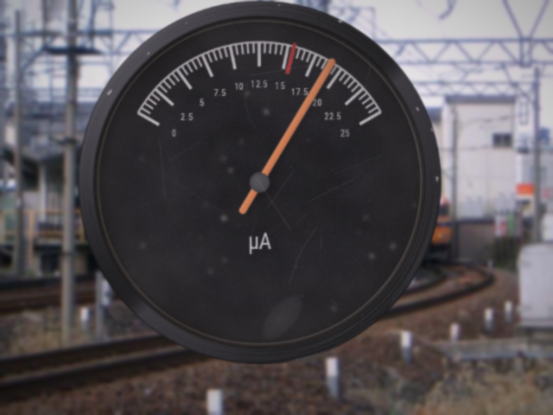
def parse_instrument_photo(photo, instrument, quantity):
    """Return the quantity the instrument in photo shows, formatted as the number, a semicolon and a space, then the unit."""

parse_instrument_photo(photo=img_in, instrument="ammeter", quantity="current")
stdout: 19; µA
